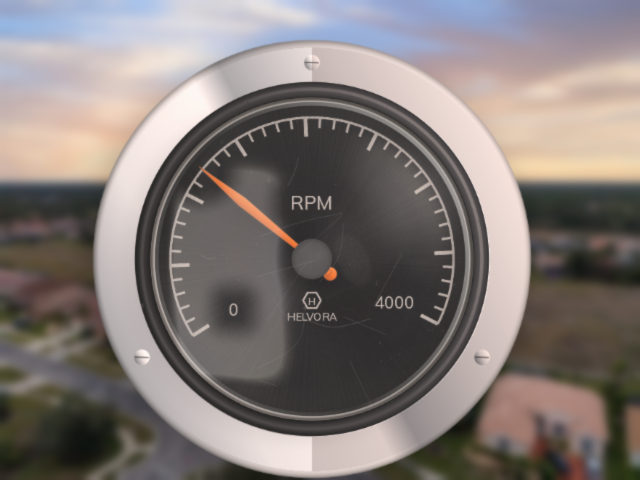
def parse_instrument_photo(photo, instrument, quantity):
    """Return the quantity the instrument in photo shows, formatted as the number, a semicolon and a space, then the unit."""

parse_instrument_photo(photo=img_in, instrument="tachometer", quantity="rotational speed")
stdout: 1200; rpm
